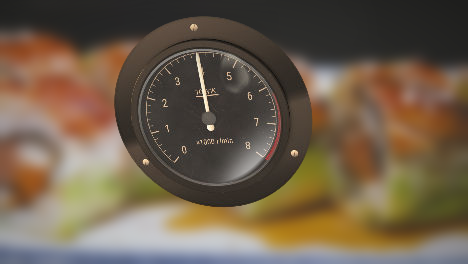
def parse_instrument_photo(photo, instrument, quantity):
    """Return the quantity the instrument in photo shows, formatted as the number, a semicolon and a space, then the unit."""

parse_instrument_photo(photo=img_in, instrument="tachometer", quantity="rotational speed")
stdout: 4000; rpm
